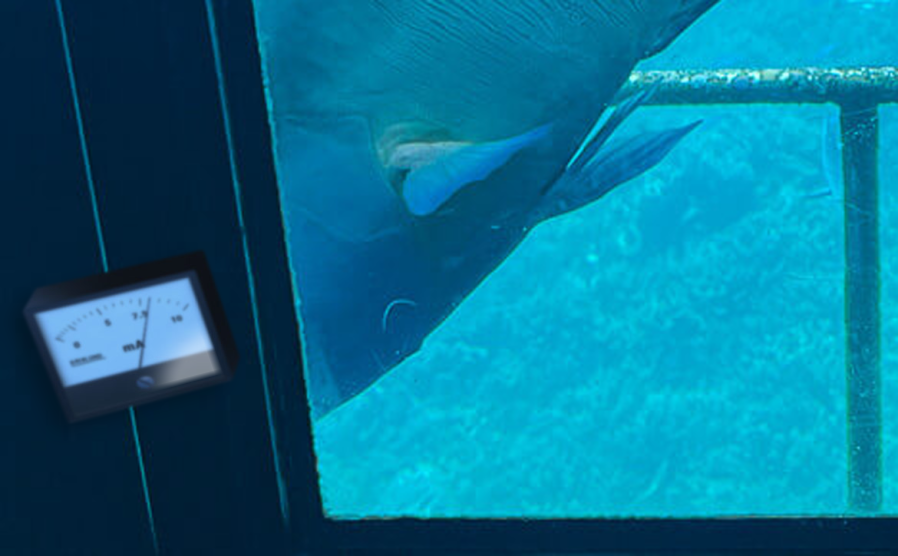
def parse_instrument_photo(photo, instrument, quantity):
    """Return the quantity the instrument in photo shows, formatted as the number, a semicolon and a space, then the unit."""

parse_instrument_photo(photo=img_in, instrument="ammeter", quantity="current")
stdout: 8; mA
